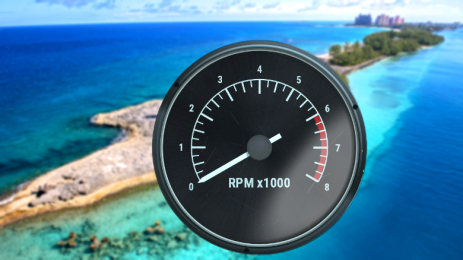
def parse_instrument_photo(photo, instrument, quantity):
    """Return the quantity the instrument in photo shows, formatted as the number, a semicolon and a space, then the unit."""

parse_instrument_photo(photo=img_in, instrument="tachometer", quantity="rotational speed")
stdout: 0; rpm
